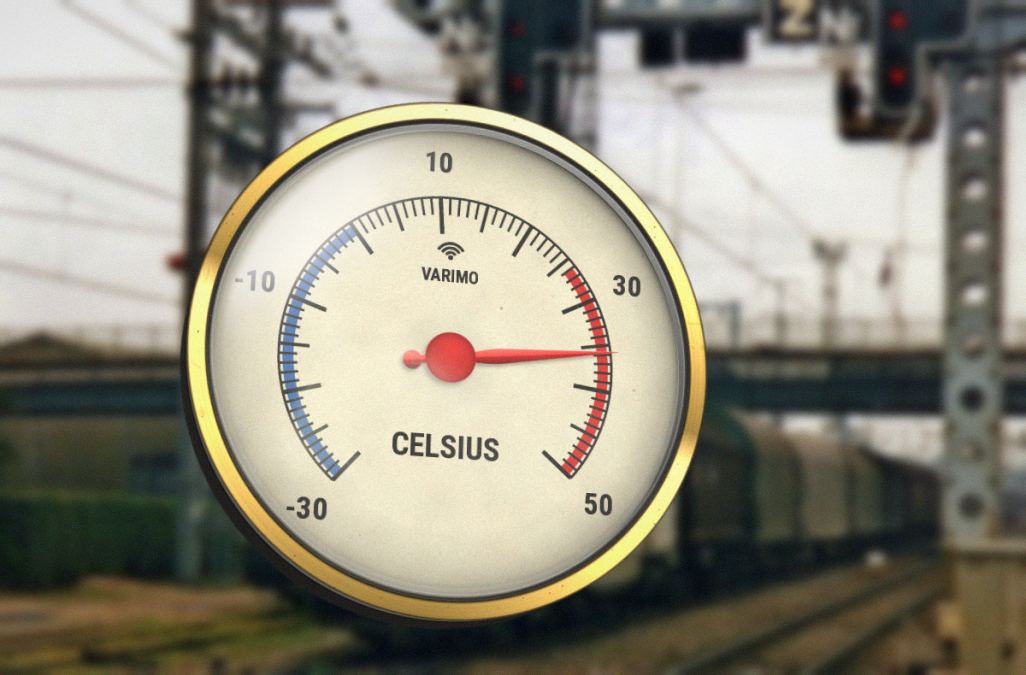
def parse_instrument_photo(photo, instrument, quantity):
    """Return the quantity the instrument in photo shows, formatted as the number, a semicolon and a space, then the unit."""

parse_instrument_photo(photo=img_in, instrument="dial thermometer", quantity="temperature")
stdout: 36; °C
